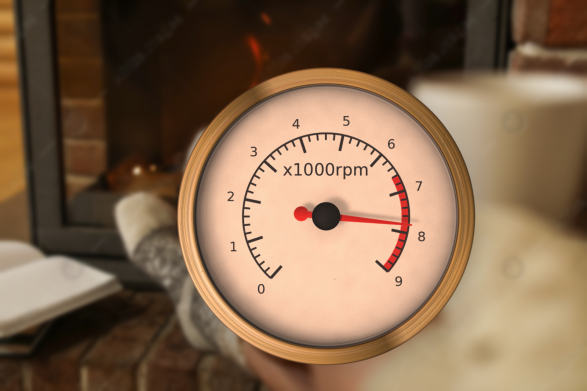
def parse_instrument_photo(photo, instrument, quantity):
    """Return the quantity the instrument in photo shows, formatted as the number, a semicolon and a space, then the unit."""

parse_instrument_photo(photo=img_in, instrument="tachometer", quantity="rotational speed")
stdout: 7800; rpm
